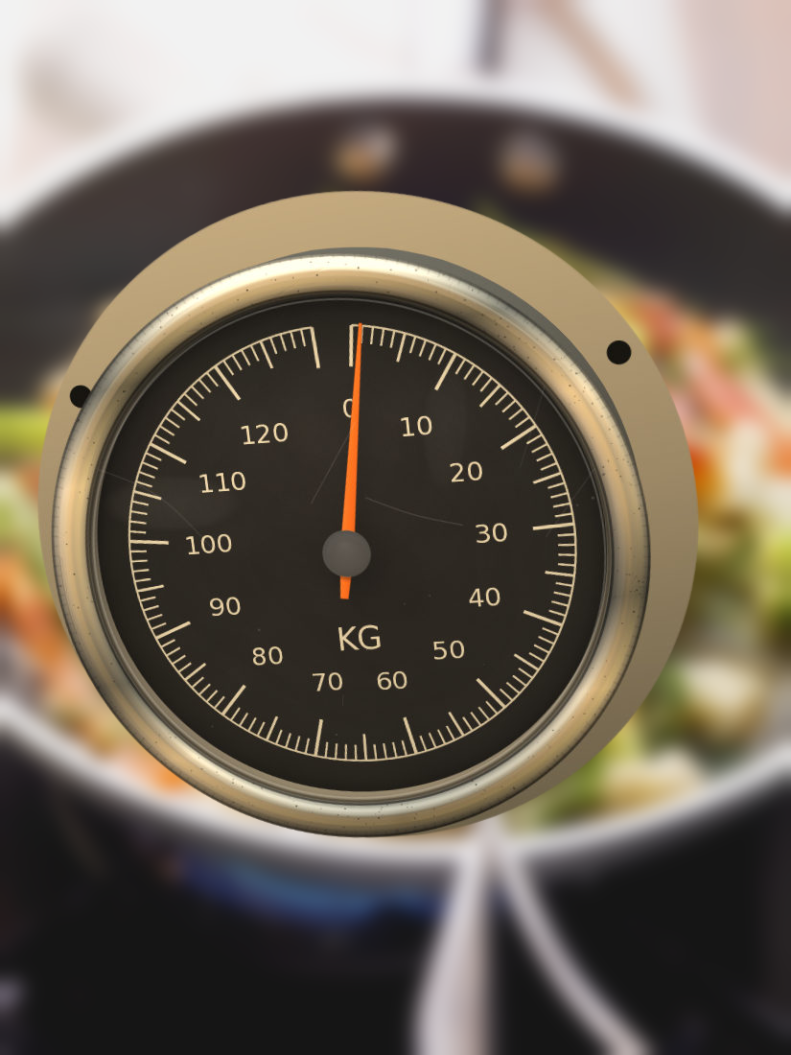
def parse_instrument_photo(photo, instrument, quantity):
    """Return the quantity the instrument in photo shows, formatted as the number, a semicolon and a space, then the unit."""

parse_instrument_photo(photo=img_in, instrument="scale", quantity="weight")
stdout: 1; kg
